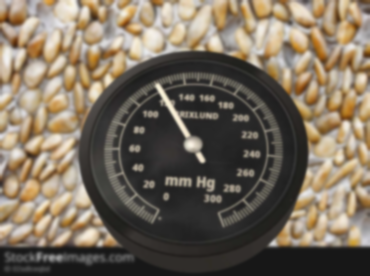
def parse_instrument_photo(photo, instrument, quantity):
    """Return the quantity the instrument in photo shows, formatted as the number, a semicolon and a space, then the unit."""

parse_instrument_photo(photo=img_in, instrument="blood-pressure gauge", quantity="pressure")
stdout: 120; mmHg
